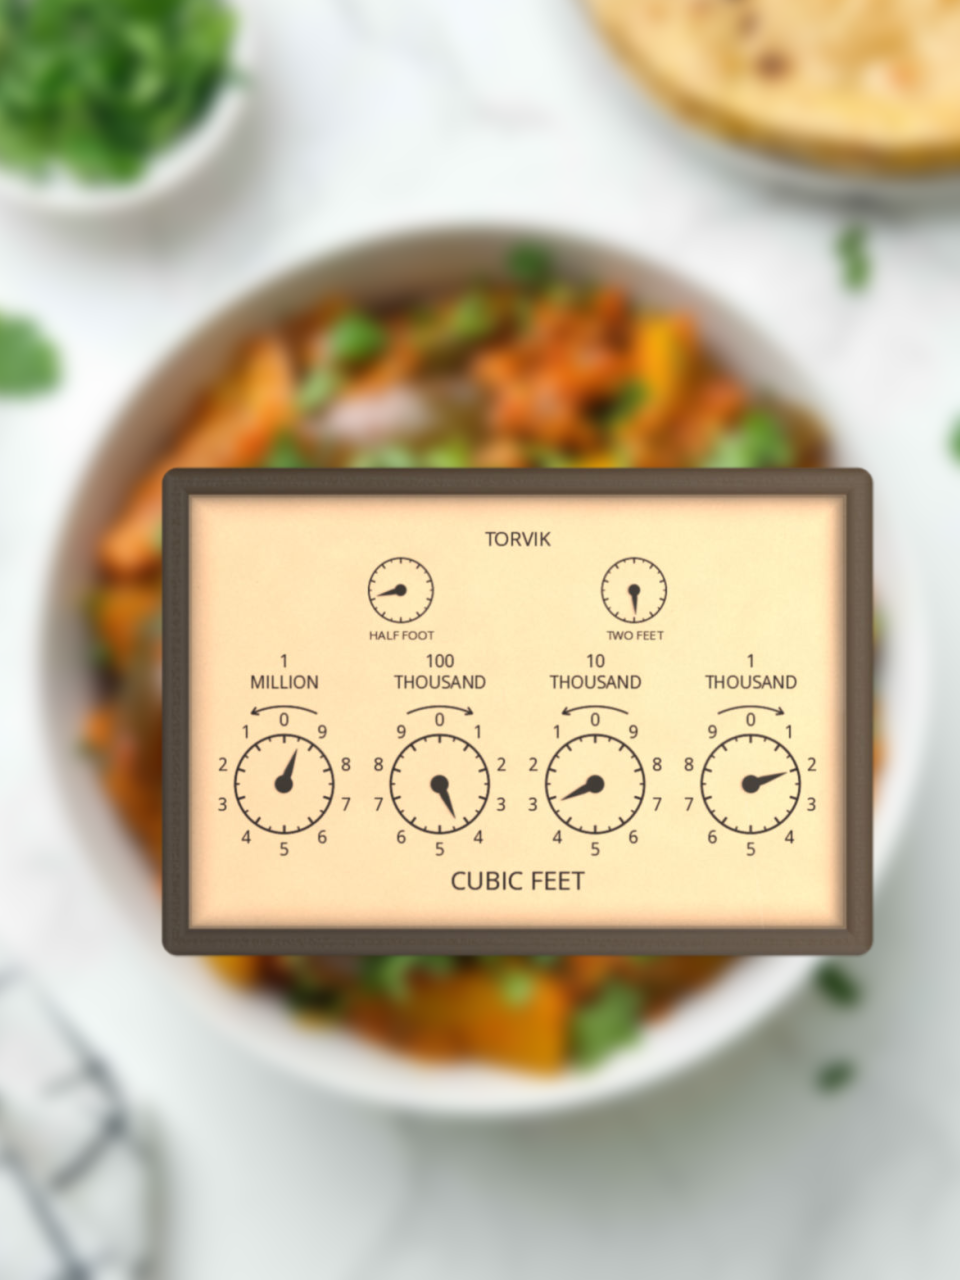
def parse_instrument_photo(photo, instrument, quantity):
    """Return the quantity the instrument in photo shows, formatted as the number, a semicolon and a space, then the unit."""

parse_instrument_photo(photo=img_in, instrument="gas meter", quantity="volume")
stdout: 943200; ft³
